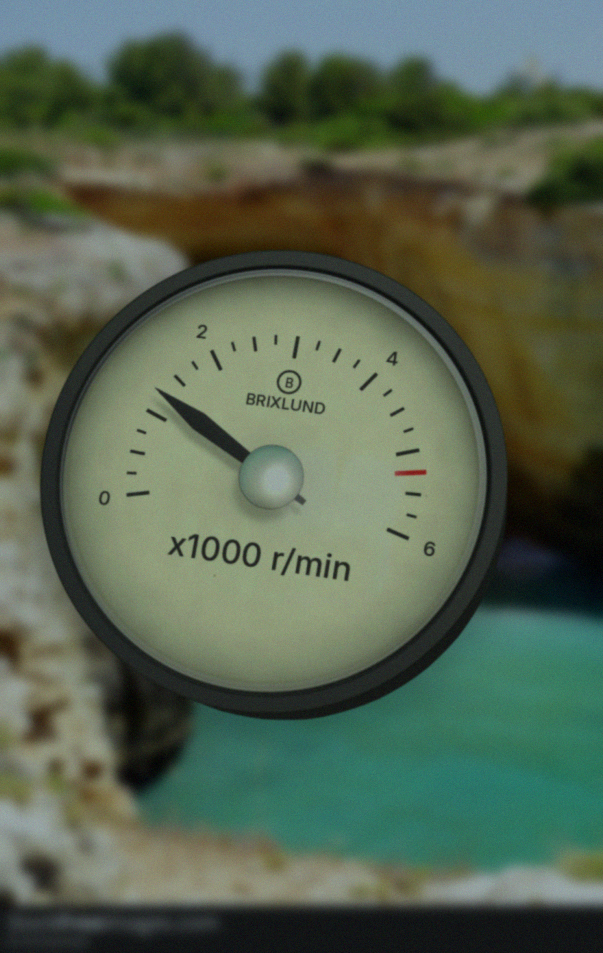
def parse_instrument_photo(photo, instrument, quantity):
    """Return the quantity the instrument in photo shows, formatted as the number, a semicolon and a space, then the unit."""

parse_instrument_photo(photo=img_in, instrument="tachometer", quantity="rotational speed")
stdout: 1250; rpm
